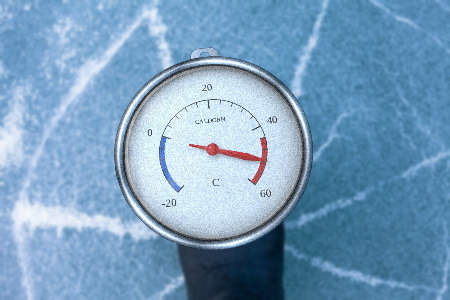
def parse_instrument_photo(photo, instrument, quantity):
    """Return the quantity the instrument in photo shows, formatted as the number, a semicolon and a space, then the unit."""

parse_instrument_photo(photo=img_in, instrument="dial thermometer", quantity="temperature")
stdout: 52; °C
